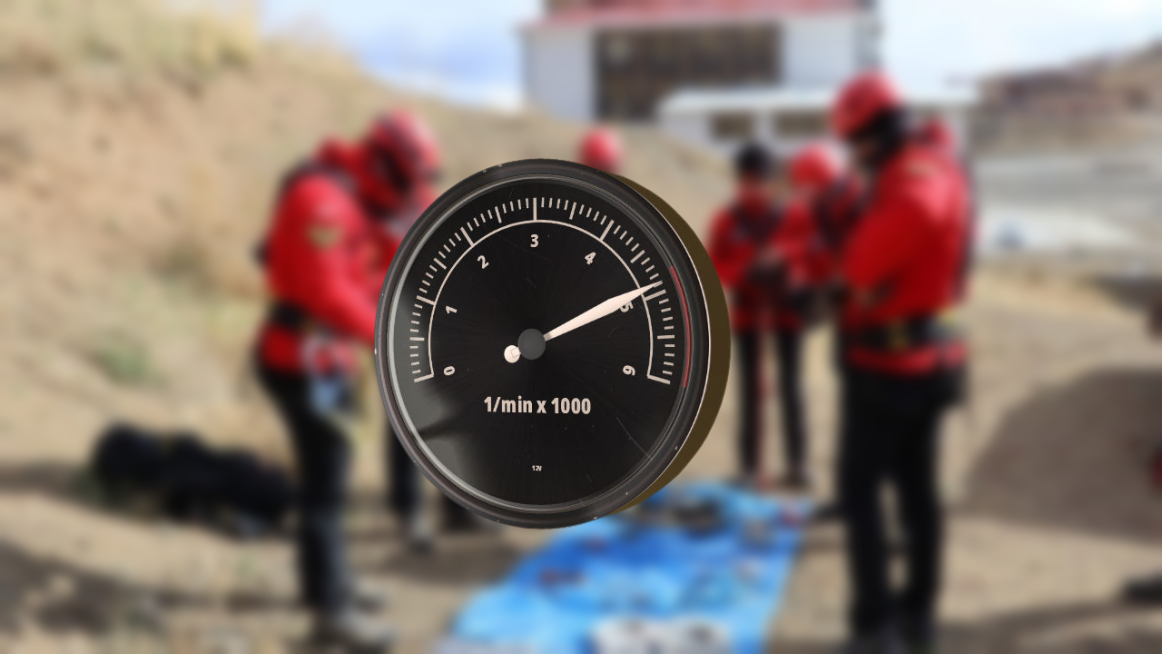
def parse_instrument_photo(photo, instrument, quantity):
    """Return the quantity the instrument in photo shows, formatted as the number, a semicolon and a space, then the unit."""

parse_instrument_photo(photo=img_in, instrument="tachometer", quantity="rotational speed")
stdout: 4900; rpm
